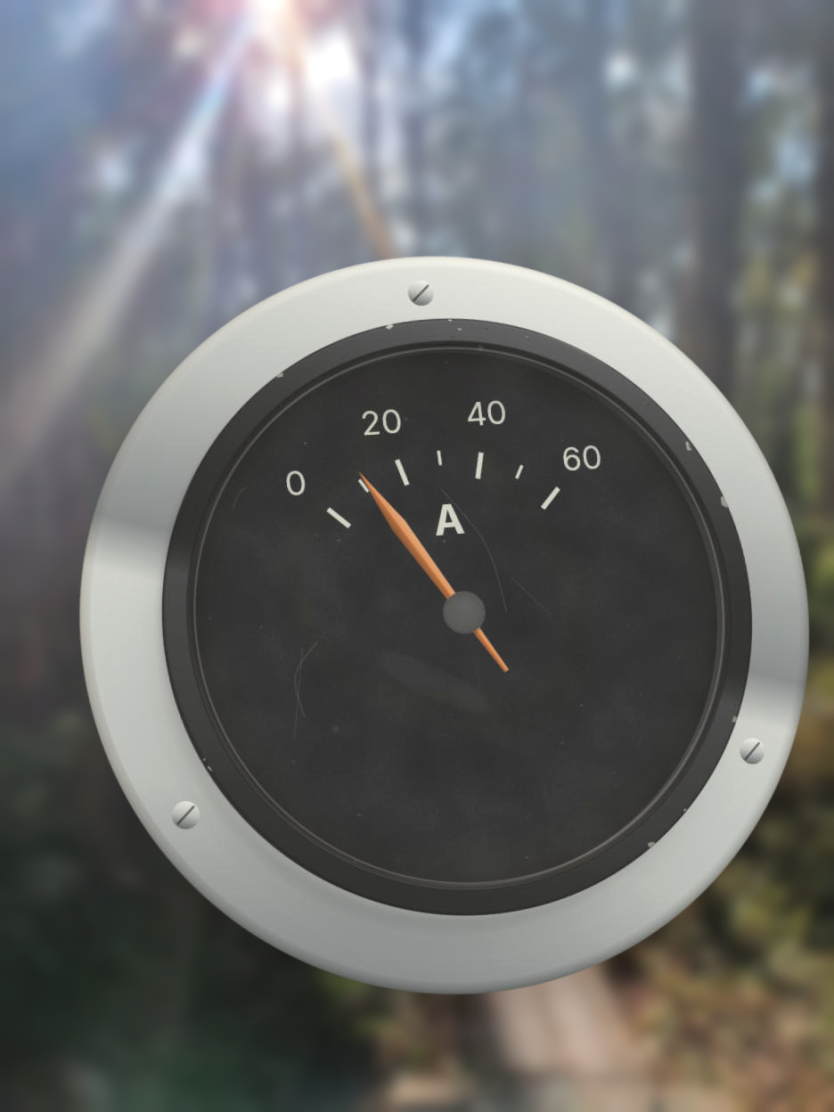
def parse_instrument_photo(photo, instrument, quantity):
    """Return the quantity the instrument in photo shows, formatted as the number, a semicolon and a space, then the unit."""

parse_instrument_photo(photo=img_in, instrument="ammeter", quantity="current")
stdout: 10; A
